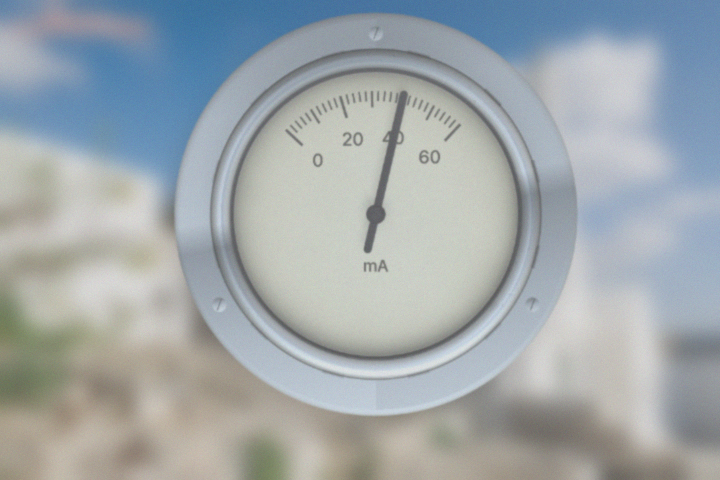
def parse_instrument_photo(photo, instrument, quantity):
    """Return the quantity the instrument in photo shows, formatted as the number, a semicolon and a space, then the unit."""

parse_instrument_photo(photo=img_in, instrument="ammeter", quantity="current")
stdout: 40; mA
